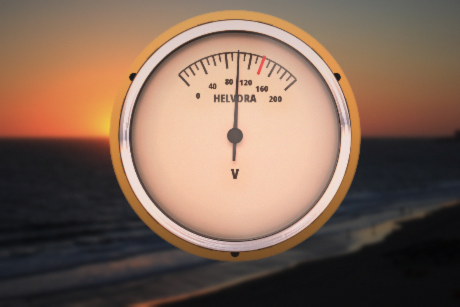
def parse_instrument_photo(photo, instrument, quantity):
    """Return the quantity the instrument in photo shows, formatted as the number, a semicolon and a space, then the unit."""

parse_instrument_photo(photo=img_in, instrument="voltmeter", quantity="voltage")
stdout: 100; V
